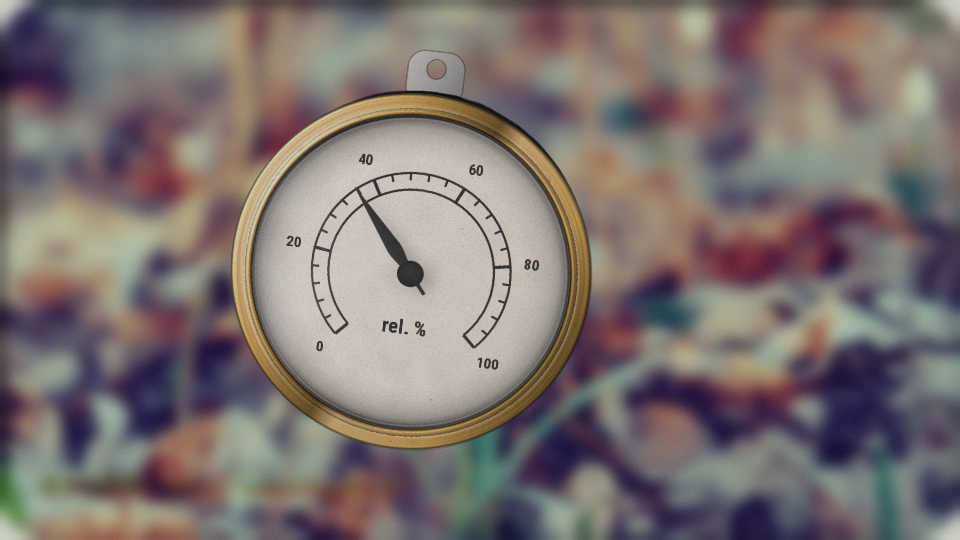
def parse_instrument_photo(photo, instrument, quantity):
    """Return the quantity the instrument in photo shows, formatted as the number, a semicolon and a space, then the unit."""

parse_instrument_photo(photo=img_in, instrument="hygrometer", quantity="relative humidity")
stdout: 36; %
